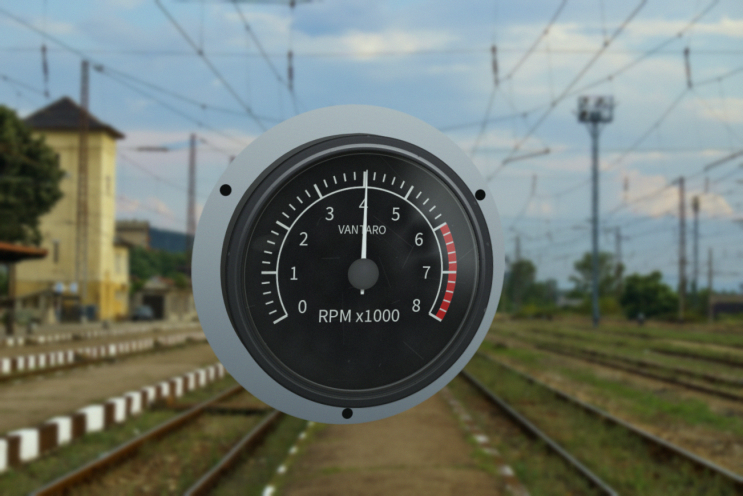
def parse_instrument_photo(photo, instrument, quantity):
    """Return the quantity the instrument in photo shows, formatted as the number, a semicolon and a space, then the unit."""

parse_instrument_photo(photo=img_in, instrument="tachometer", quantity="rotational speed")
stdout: 4000; rpm
